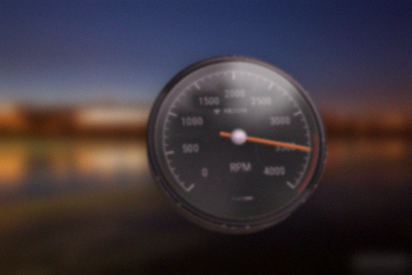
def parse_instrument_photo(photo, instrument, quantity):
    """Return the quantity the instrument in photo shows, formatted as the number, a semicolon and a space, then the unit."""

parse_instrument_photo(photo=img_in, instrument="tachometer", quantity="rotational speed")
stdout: 3500; rpm
